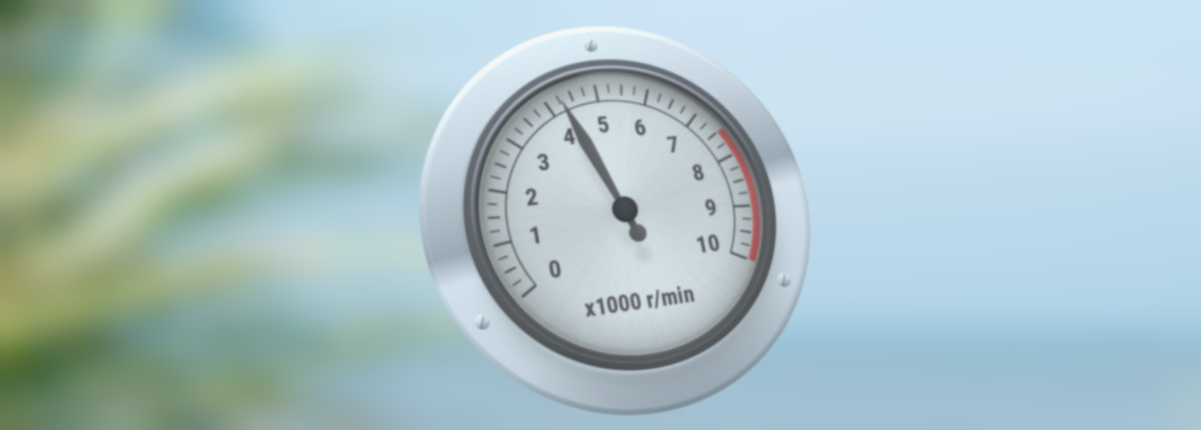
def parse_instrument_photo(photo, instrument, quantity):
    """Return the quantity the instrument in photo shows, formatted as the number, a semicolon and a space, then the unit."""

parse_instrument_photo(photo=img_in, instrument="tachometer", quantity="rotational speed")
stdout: 4250; rpm
